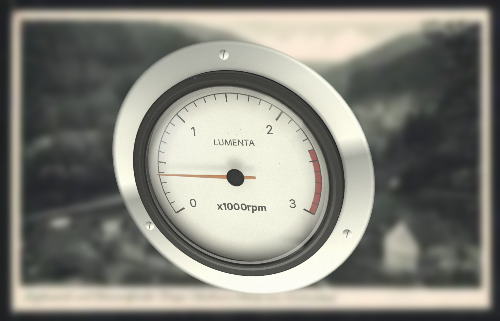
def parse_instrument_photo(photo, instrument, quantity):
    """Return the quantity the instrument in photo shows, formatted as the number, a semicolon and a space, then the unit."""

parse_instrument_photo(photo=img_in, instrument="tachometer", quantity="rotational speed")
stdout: 400; rpm
